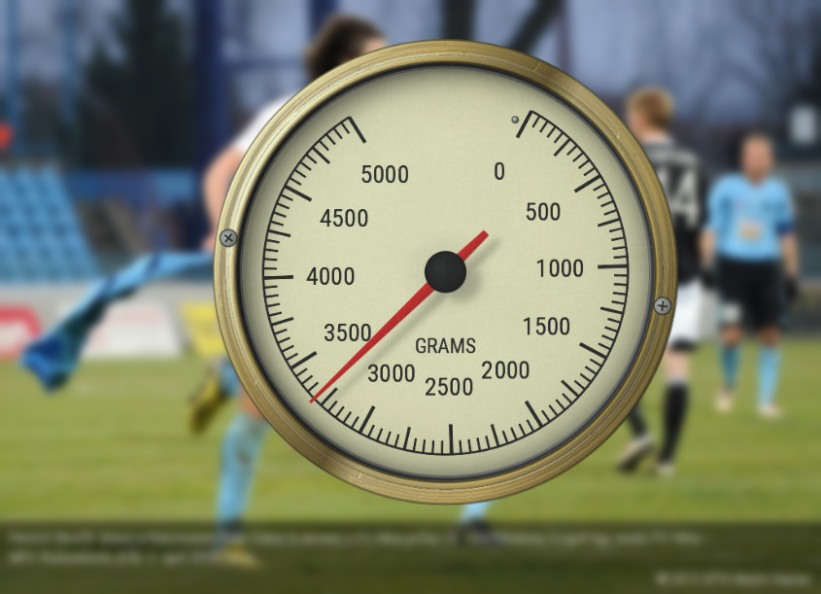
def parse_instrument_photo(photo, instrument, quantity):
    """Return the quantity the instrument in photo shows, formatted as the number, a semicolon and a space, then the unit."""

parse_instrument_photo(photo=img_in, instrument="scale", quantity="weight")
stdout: 3300; g
